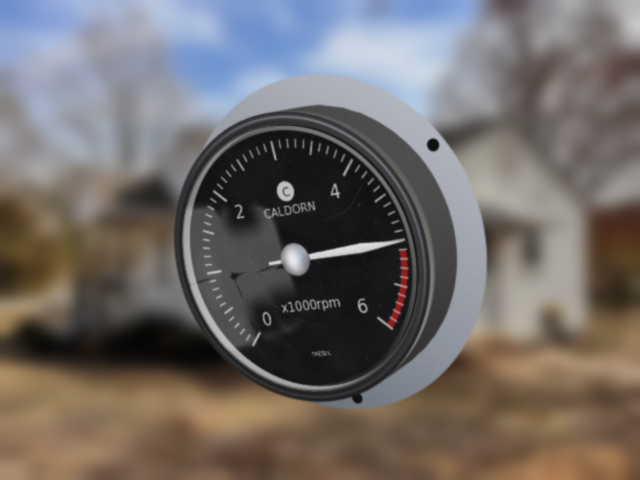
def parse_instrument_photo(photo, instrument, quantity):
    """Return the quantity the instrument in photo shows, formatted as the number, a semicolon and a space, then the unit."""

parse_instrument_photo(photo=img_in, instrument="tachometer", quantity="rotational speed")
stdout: 5000; rpm
